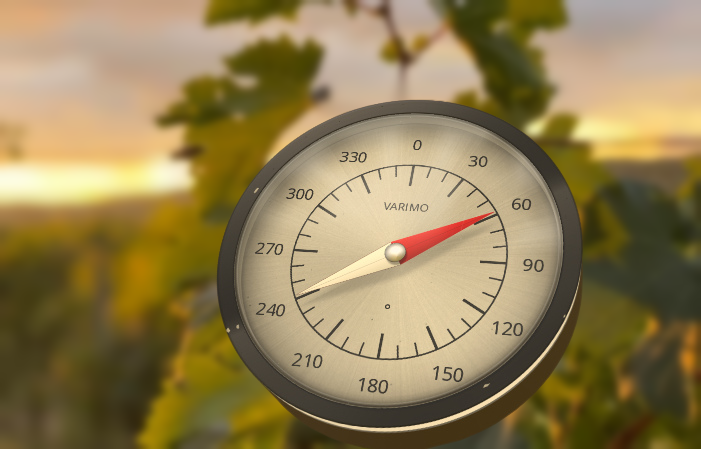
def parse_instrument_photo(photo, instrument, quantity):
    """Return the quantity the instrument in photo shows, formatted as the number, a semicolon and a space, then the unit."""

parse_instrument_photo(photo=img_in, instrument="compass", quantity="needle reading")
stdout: 60; °
